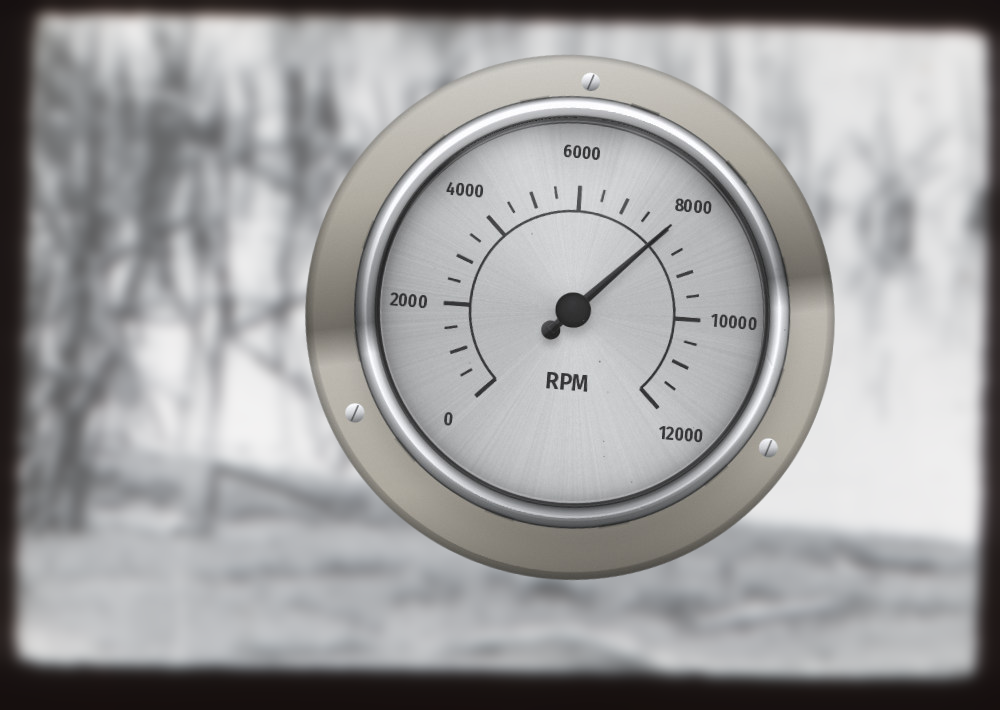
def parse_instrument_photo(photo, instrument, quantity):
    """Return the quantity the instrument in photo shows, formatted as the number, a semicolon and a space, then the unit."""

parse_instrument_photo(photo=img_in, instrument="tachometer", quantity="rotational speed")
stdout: 8000; rpm
